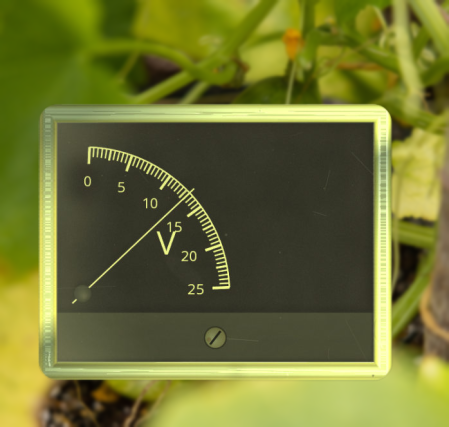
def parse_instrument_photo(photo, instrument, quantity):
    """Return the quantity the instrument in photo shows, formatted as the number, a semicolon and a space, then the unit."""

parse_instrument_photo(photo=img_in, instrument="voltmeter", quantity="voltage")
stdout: 13; V
